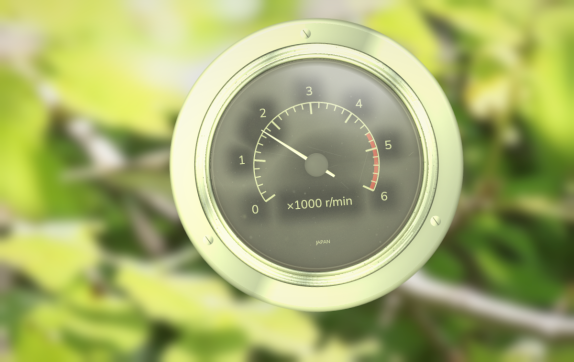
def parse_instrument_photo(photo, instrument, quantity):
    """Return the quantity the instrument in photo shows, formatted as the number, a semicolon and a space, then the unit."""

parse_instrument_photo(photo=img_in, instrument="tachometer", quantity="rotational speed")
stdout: 1700; rpm
